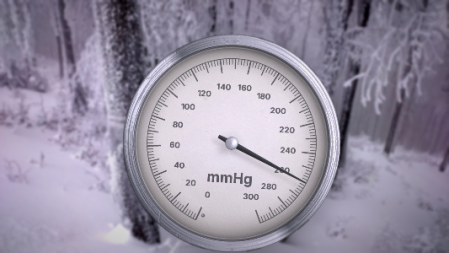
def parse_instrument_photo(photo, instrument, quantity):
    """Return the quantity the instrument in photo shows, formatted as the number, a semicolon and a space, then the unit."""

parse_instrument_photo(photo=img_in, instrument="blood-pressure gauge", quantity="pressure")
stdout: 260; mmHg
